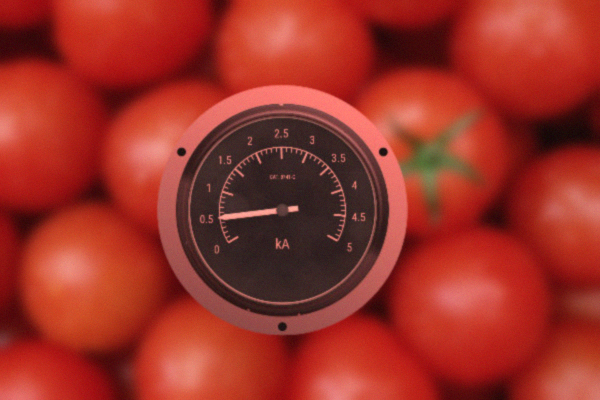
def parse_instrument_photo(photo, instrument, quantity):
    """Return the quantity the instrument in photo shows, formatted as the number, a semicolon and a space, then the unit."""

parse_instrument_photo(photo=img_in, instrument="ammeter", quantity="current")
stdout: 0.5; kA
